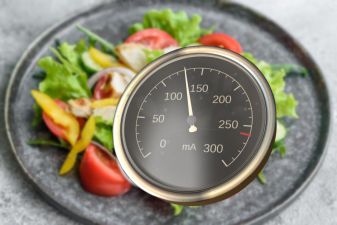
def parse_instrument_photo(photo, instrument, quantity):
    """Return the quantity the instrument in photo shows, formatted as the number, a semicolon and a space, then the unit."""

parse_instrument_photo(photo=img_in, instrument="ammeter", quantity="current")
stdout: 130; mA
